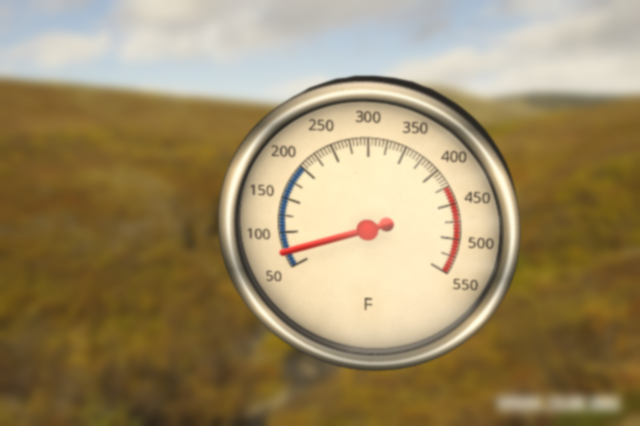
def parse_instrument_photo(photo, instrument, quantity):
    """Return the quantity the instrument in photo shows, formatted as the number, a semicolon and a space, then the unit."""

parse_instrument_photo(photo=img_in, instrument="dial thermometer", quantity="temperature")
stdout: 75; °F
